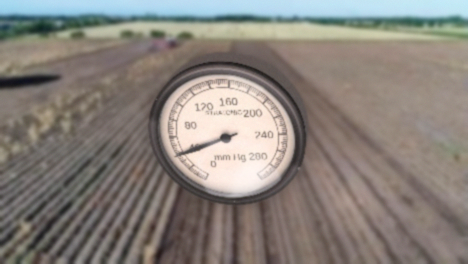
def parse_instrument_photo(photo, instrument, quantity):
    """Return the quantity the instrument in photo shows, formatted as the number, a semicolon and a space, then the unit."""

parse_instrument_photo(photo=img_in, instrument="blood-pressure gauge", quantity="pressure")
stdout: 40; mmHg
